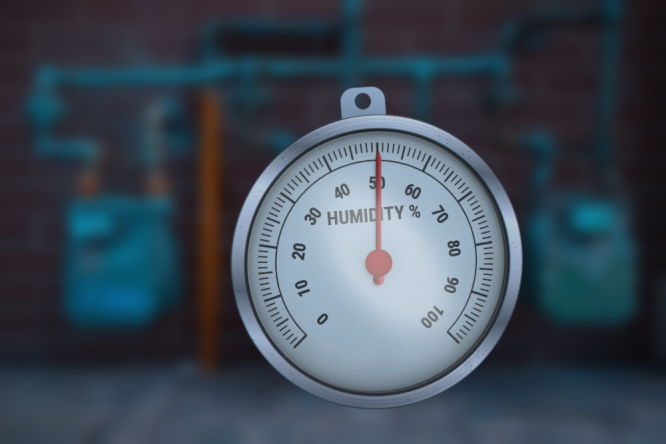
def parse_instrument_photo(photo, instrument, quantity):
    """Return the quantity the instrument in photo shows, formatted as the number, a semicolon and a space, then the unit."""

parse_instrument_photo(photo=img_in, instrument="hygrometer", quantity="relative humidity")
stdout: 50; %
